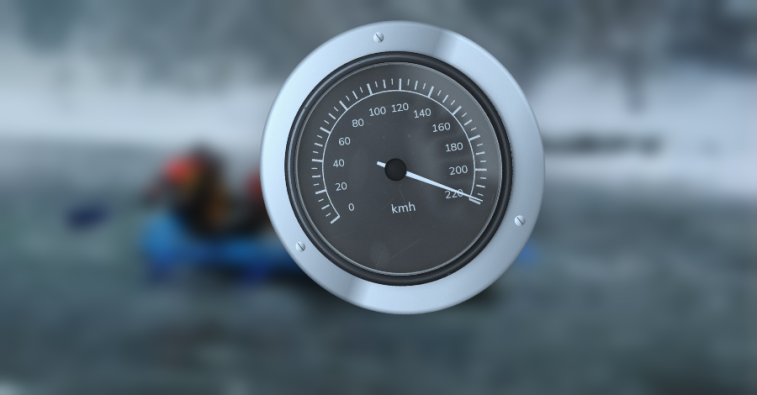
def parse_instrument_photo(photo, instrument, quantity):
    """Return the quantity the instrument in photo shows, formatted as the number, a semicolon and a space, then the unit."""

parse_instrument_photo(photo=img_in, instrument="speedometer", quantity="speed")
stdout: 217.5; km/h
